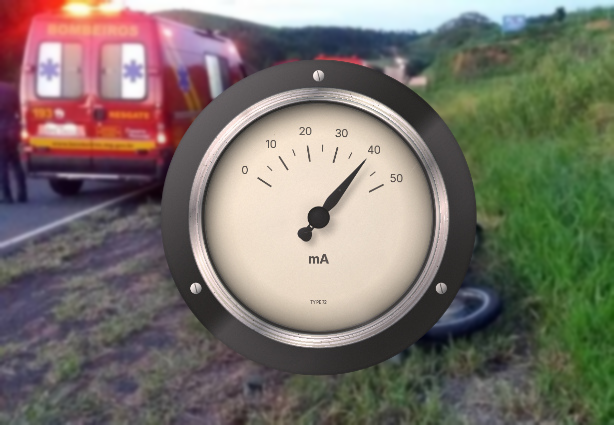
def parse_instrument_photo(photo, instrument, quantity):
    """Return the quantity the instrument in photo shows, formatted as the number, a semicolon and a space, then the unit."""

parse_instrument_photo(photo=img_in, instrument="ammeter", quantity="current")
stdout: 40; mA
